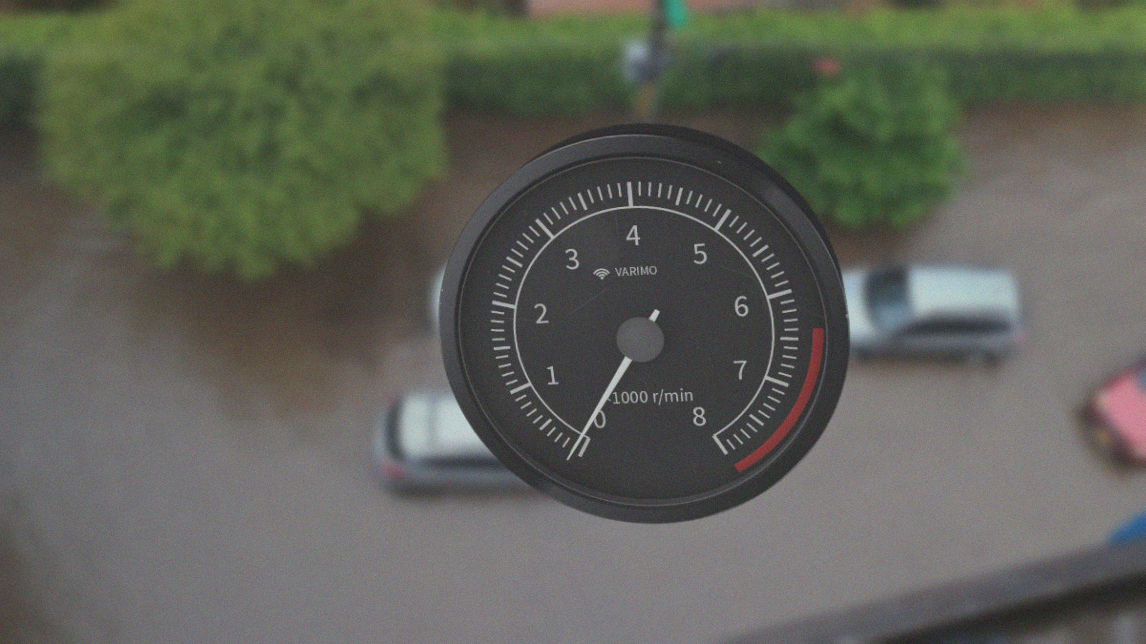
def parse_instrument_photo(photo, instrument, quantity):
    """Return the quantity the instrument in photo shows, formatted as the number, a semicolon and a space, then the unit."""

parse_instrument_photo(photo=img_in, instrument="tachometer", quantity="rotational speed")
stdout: 100; rpm
